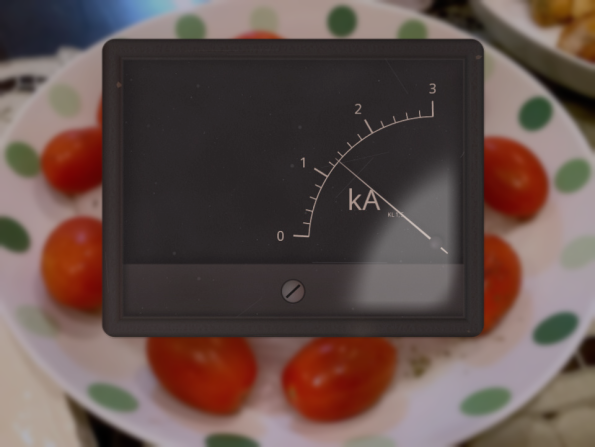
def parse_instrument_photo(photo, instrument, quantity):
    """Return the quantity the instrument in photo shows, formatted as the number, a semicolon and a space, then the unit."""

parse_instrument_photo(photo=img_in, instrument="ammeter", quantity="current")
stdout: 1.3; kA
